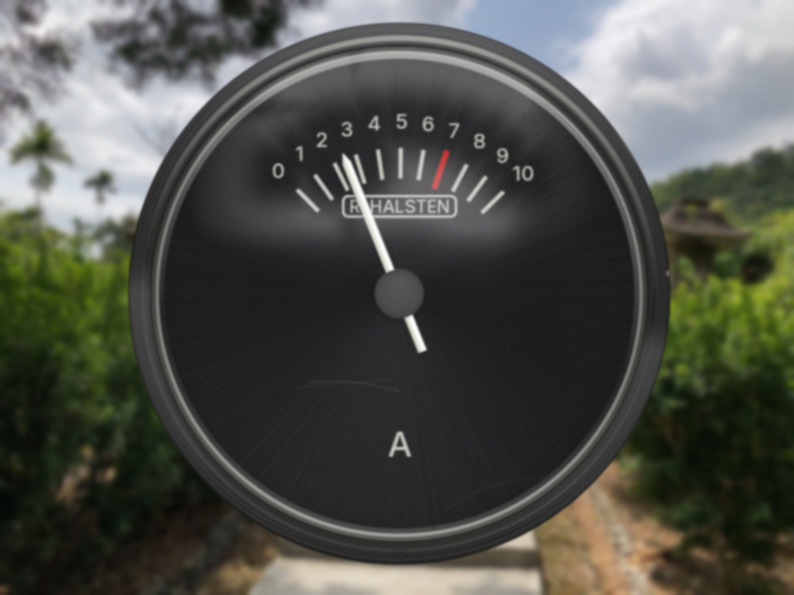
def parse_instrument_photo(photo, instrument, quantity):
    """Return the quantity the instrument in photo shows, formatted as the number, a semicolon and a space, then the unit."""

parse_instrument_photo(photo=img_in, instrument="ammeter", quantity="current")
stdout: 2.5; A
